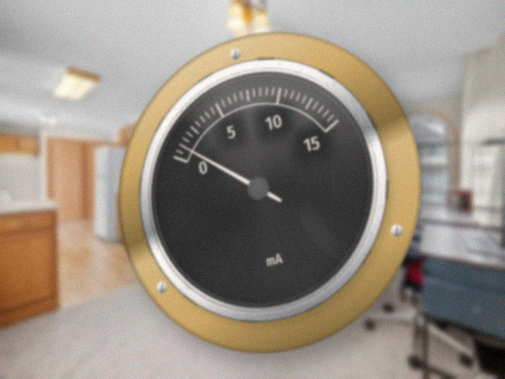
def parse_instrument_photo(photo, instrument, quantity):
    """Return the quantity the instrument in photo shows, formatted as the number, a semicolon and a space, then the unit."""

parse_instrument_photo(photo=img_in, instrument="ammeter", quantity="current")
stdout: 1; mA
